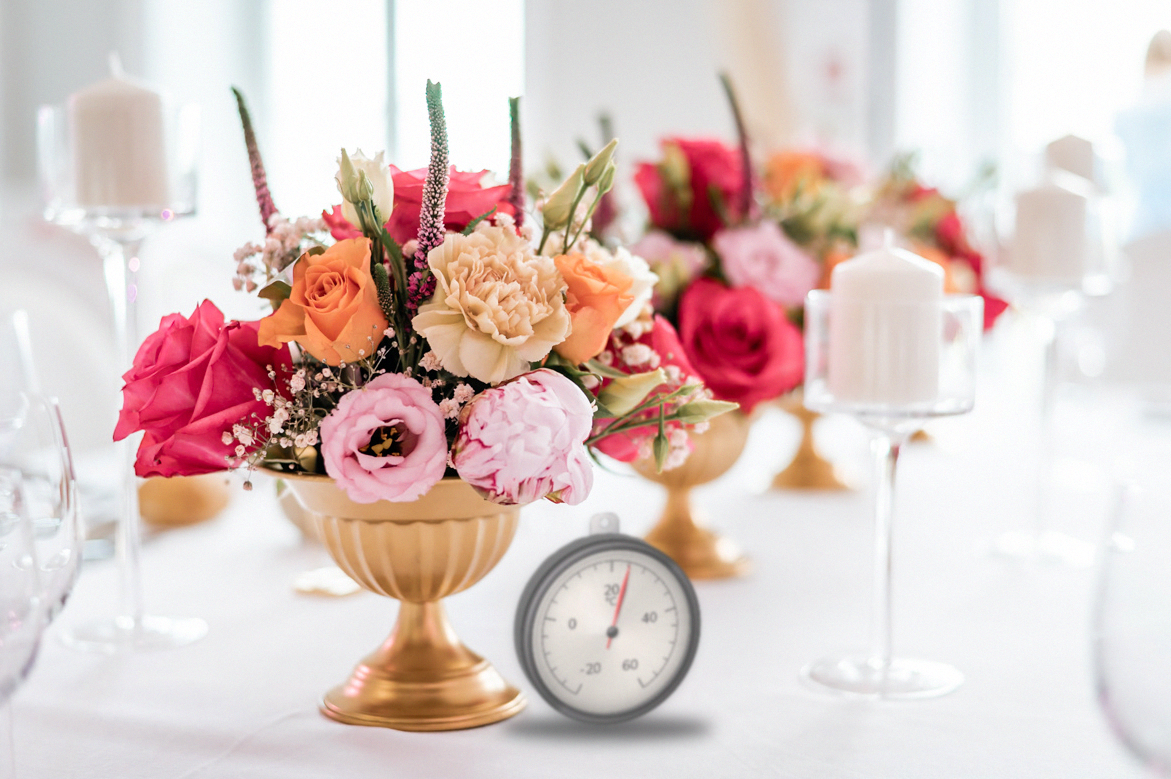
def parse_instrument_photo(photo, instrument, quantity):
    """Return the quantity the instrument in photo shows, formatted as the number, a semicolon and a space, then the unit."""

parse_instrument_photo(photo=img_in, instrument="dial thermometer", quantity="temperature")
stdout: 24; °C
